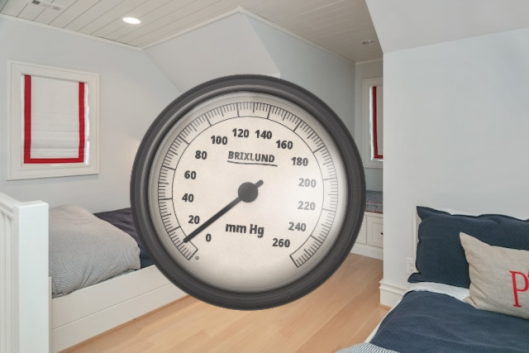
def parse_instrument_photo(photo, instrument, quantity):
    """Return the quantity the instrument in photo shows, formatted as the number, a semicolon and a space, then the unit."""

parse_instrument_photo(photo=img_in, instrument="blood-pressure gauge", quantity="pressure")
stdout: 10; mmHg
